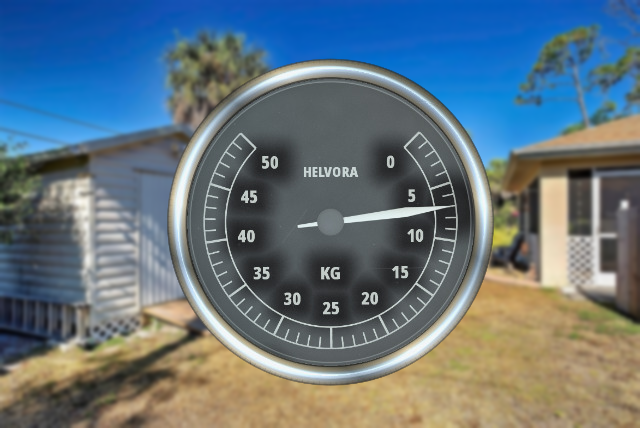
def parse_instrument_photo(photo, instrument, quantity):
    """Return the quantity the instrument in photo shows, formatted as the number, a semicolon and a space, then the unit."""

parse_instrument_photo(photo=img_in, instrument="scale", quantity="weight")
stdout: 7; kg
